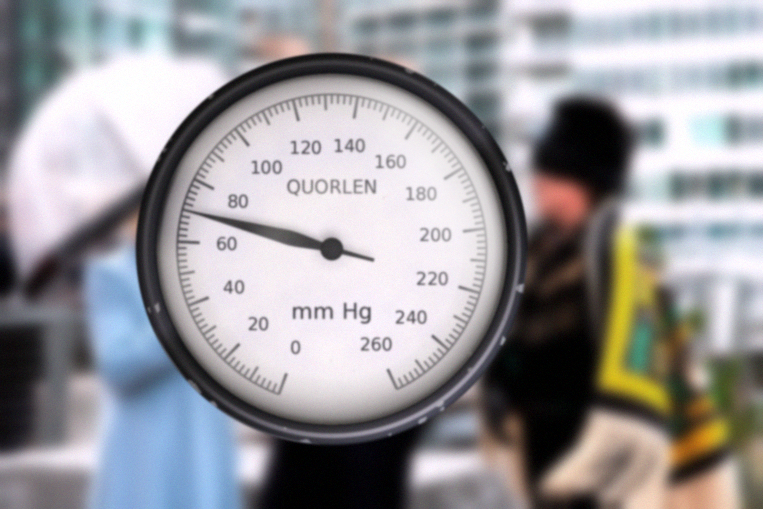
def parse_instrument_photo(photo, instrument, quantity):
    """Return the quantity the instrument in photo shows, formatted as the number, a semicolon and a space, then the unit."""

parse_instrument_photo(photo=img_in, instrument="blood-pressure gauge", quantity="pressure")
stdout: 70; mmHg
